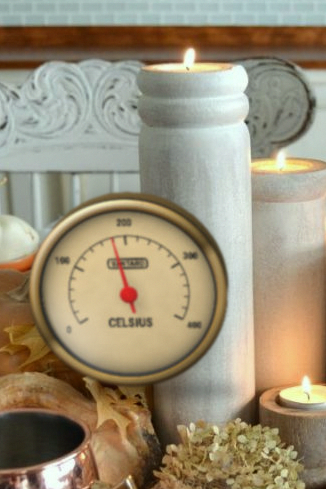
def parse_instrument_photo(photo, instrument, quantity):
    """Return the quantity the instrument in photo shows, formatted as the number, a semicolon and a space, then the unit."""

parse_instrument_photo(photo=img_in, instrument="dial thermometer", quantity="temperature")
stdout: 180; °C
